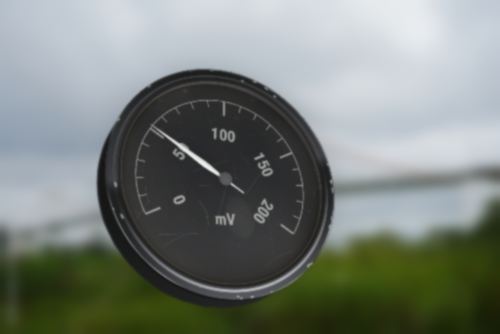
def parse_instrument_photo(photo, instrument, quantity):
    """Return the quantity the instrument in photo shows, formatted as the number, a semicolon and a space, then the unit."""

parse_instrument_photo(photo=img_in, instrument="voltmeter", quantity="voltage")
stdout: 50; mV
